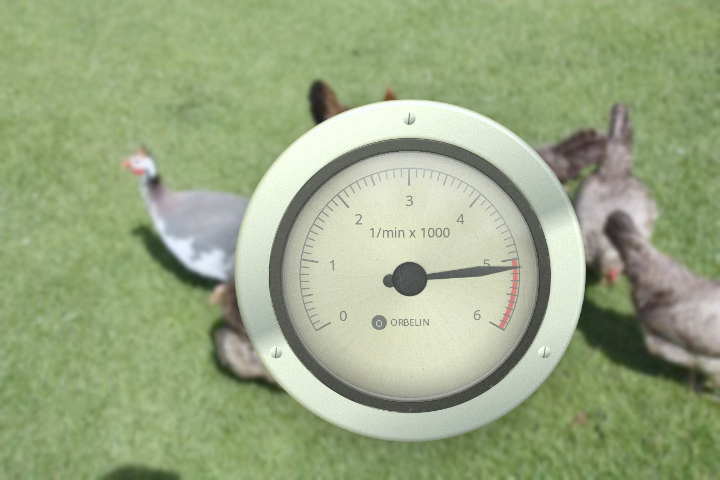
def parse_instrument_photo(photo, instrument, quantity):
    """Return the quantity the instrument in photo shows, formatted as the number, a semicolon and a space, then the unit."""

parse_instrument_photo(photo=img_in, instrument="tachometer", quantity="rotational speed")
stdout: 5100; rpm
